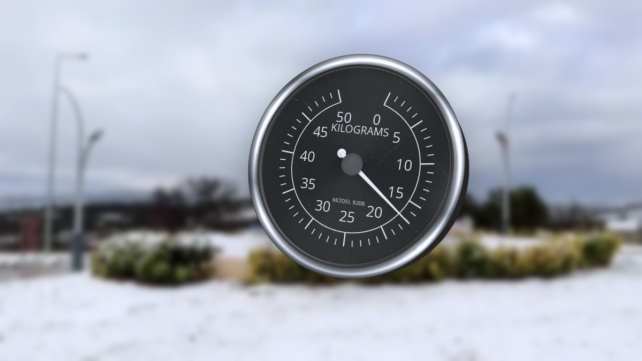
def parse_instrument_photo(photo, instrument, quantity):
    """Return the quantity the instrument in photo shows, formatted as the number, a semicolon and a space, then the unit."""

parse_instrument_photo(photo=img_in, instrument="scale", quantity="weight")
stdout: 17; kg
